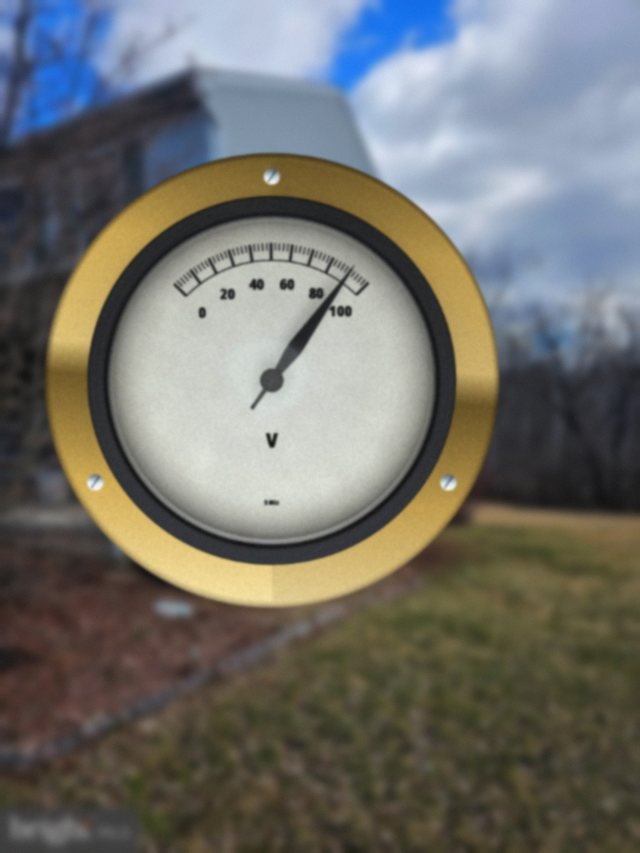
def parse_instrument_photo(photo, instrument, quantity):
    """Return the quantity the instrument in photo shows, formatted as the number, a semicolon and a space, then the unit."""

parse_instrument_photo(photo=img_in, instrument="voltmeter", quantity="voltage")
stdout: 90; V
